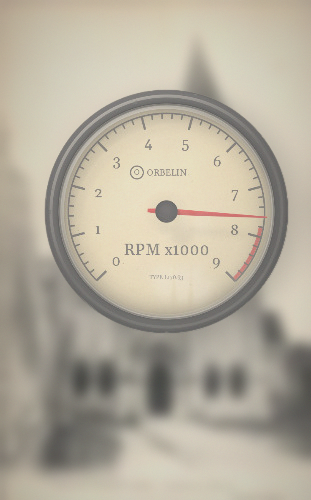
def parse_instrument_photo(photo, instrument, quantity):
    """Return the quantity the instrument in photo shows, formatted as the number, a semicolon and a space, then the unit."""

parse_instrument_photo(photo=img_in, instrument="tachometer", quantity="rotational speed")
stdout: 7600; rpm
